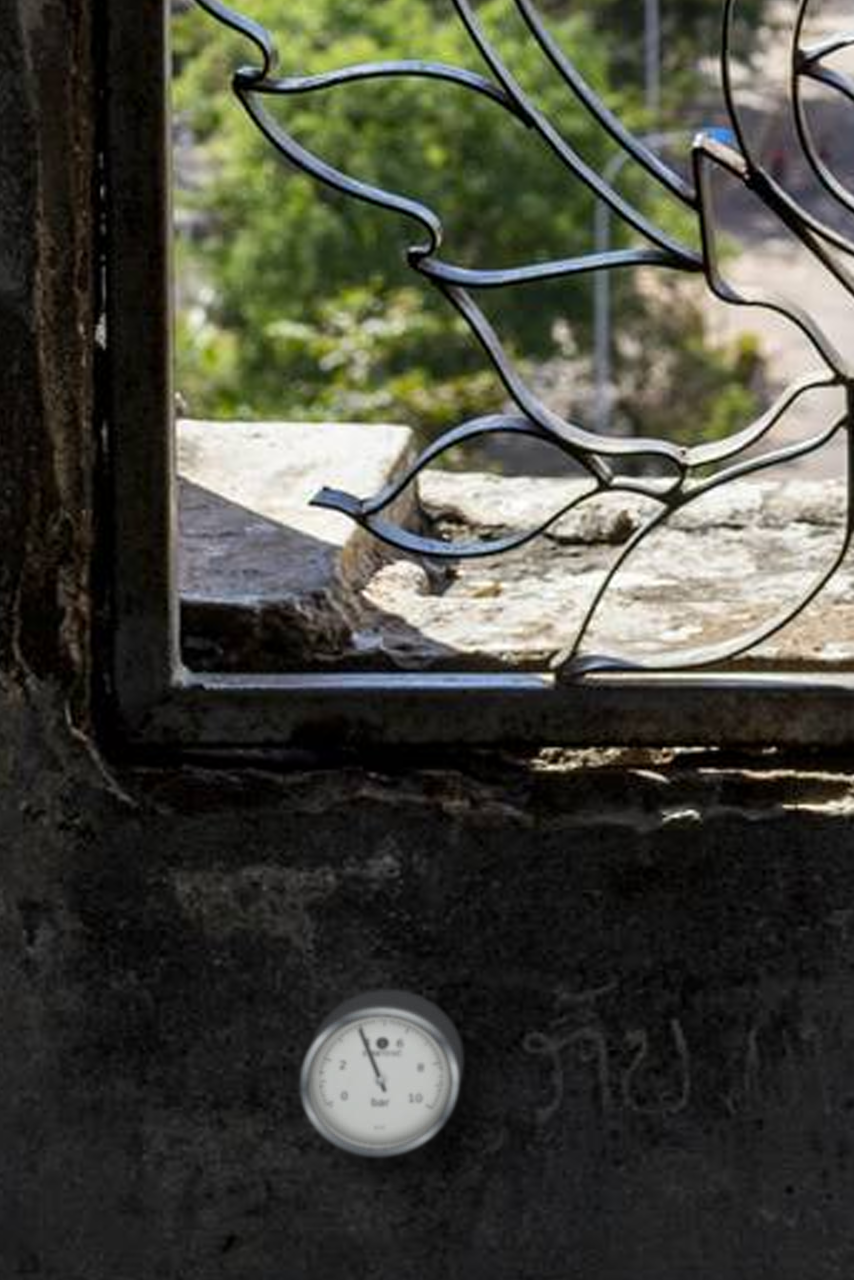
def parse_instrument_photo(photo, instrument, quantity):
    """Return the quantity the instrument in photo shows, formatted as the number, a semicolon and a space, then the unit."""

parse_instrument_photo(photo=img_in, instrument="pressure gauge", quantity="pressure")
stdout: 4; bar
